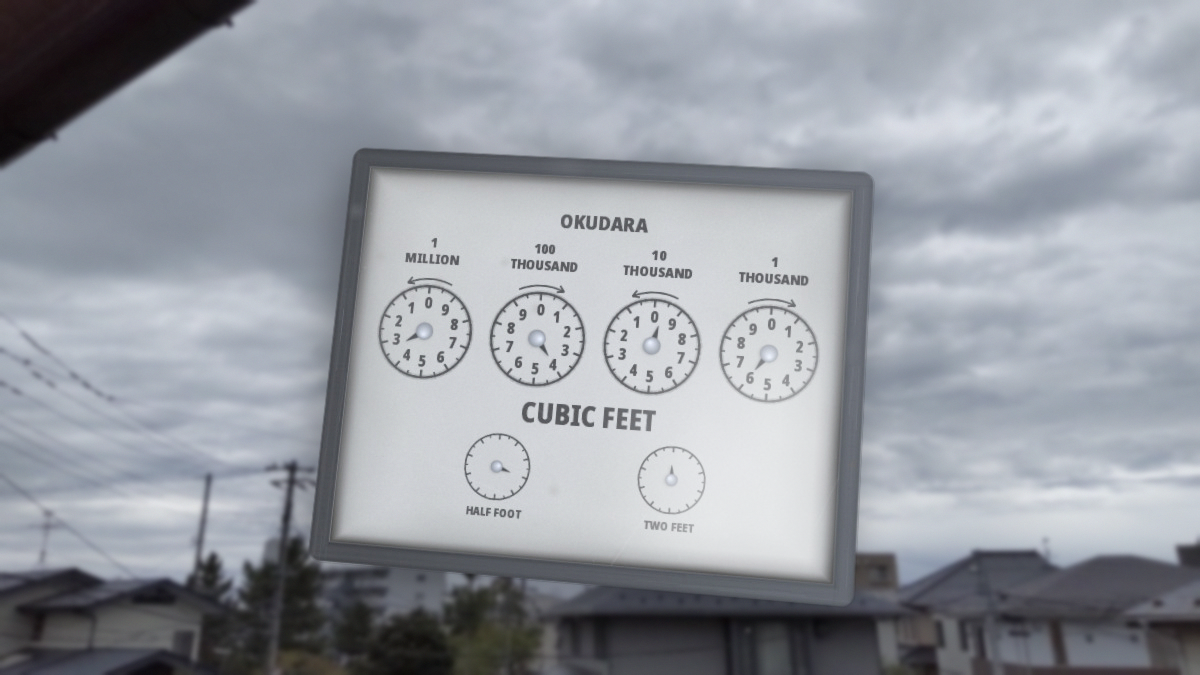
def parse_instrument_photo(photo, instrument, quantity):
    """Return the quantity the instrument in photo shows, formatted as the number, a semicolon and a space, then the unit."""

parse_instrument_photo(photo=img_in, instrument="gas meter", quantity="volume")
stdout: 339600; ft³
